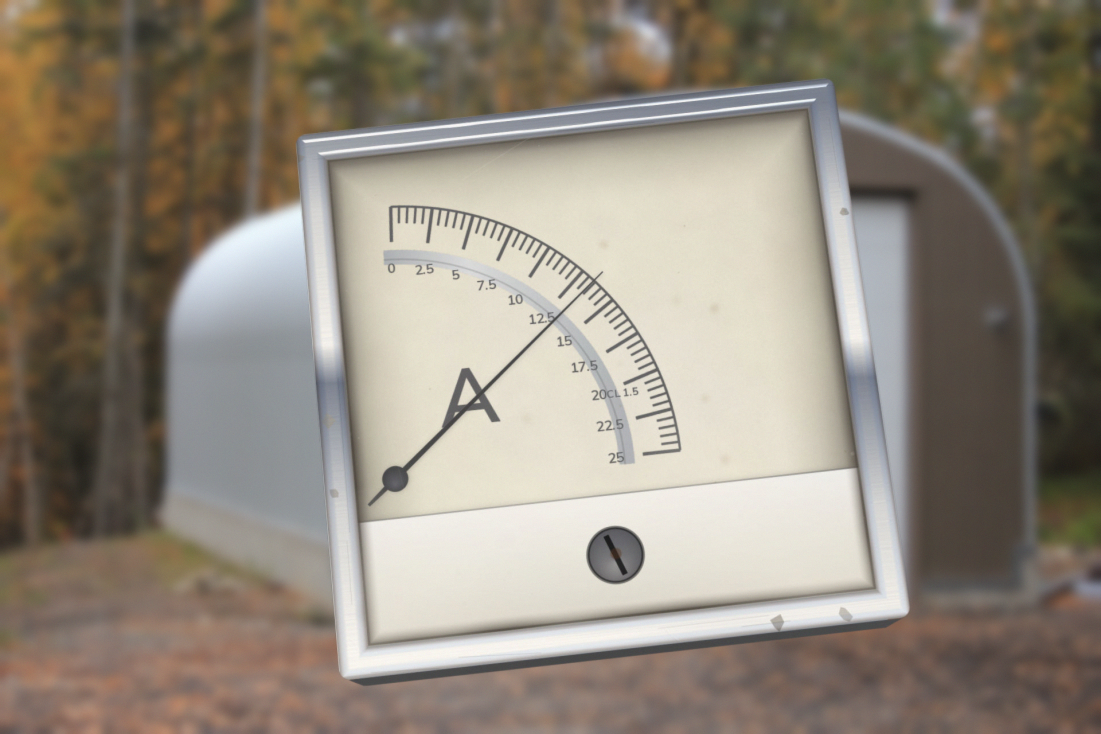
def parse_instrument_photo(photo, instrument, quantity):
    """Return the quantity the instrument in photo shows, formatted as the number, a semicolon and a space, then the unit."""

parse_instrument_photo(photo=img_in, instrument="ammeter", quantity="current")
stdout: 13.5; A
